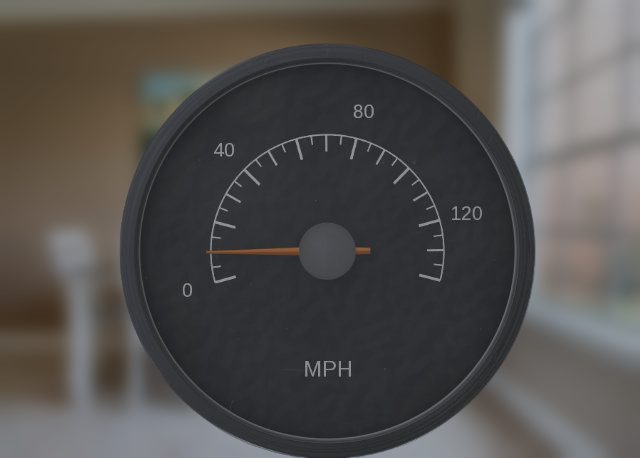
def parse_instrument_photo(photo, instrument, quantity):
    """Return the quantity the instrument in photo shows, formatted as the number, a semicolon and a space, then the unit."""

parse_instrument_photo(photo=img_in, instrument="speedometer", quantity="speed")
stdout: 10; mph
